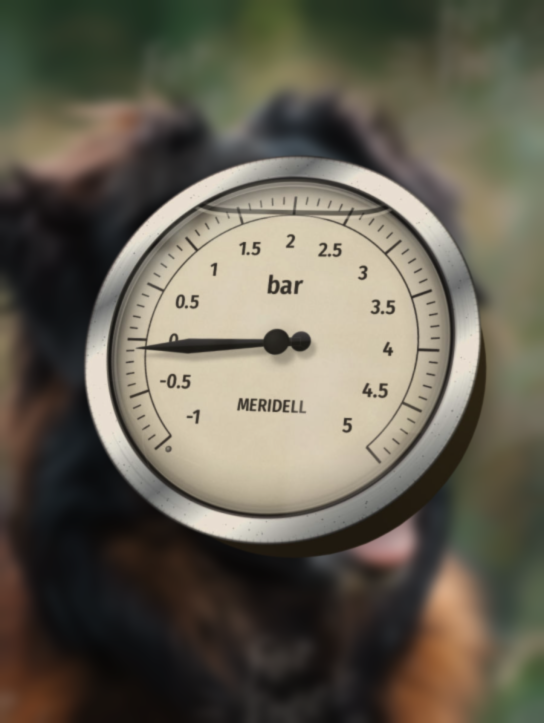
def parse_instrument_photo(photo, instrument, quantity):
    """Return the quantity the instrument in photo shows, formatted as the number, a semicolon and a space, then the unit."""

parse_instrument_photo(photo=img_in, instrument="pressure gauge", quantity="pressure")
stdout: -0.1; bar
